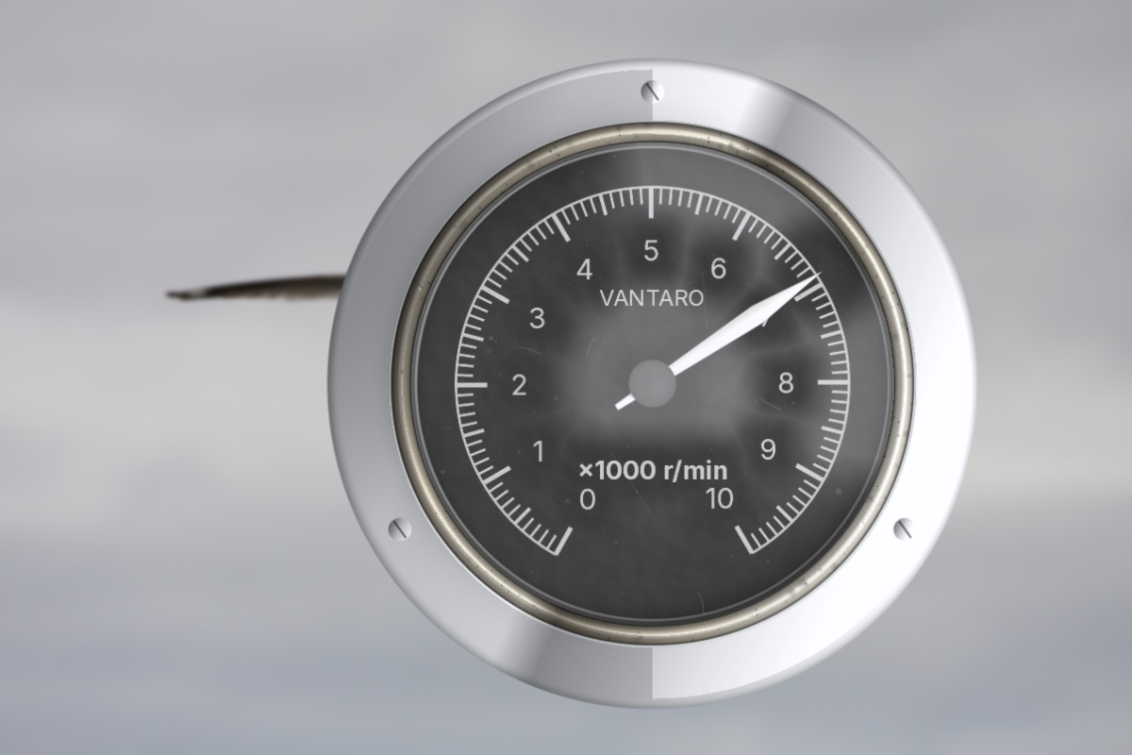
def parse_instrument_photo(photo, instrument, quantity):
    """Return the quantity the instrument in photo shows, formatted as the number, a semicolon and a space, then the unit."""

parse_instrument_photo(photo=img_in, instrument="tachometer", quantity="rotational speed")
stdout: 6900; rpm
